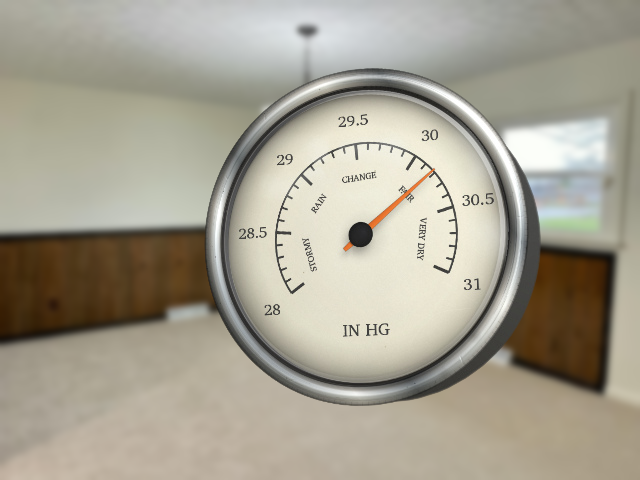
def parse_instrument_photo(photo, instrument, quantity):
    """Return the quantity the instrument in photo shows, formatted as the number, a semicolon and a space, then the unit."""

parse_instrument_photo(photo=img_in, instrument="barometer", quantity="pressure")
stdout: 30.2; inHg
